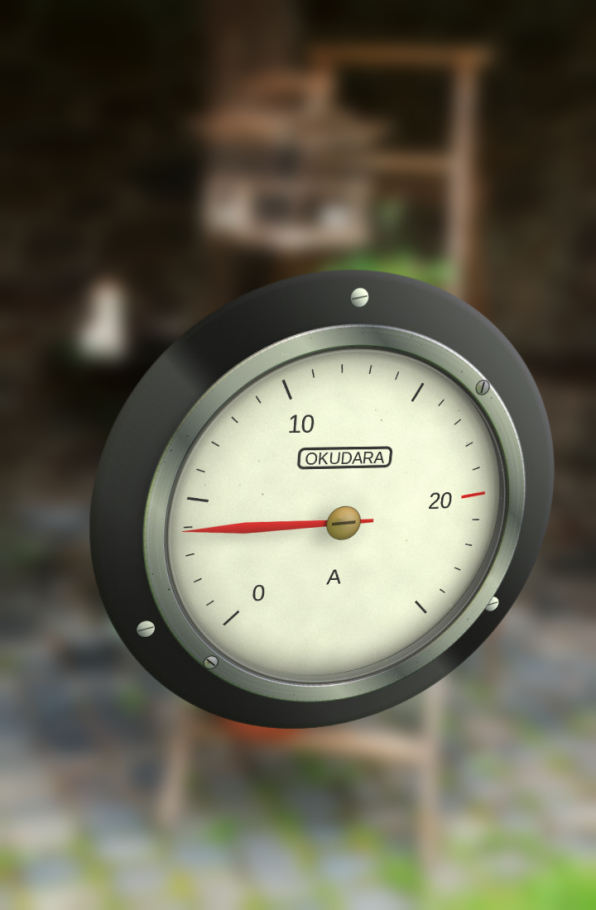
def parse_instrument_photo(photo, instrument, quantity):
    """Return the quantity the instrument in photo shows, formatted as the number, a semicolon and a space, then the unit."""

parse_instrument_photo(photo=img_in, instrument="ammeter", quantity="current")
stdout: 4; A
